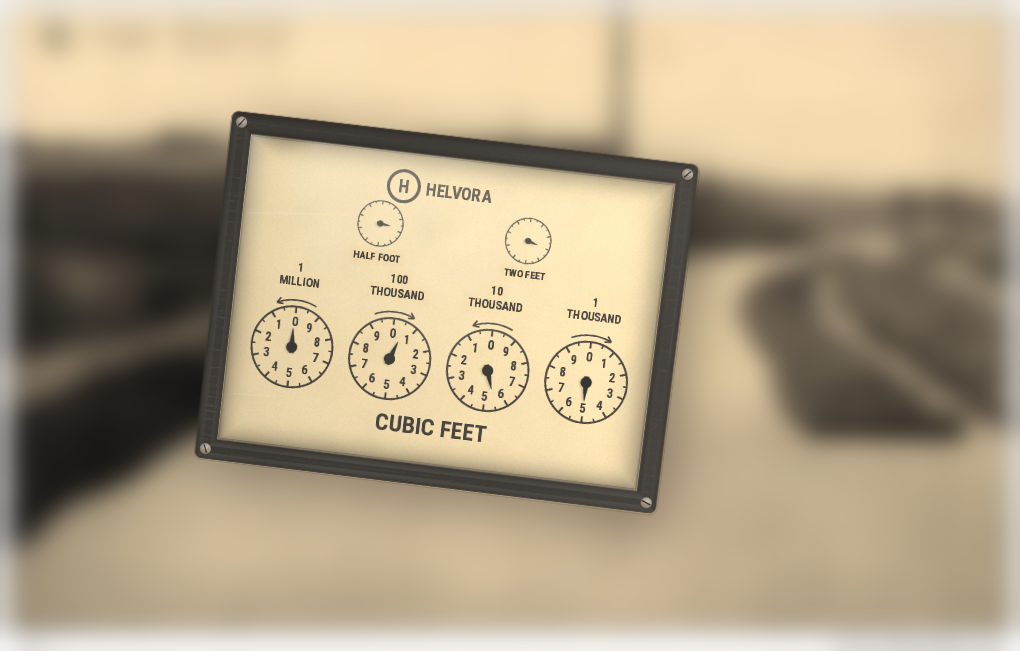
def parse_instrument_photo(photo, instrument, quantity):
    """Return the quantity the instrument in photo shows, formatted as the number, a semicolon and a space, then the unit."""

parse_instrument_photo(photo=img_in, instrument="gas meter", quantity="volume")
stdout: 5500; ft³
